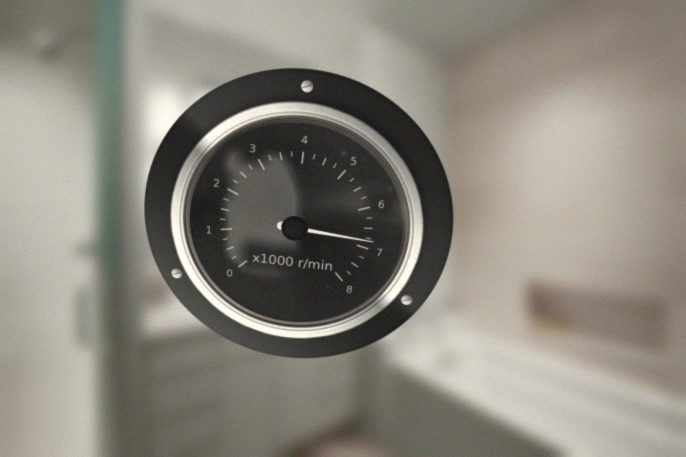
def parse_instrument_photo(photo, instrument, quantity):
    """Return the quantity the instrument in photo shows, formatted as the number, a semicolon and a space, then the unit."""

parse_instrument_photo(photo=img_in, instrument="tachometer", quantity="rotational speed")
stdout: 6750; rpm
